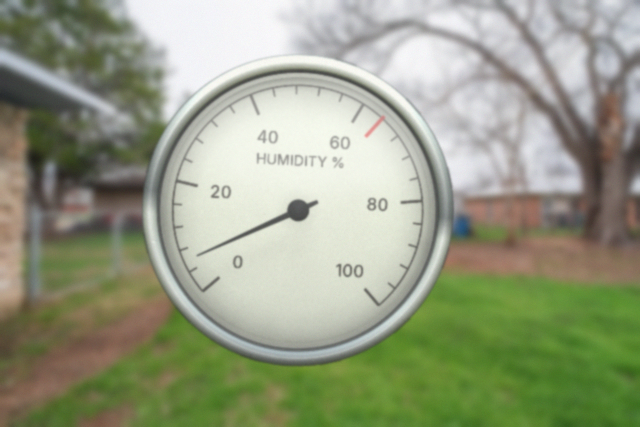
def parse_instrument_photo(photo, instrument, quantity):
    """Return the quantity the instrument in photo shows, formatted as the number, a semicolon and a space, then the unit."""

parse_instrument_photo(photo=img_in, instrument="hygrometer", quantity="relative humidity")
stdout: 6; %
